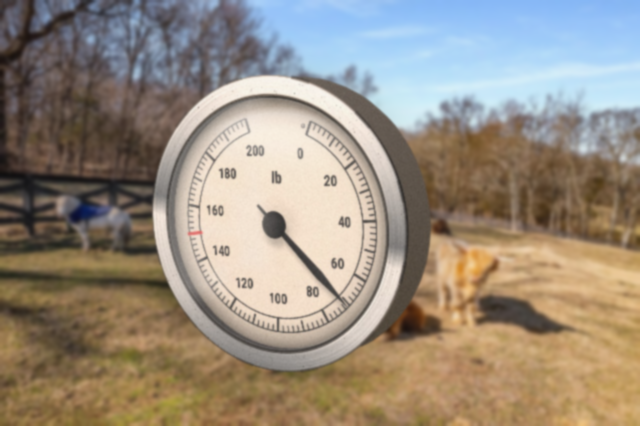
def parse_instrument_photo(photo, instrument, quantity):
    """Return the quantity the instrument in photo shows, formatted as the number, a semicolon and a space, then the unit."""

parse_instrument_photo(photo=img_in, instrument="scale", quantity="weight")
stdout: 70; lb
